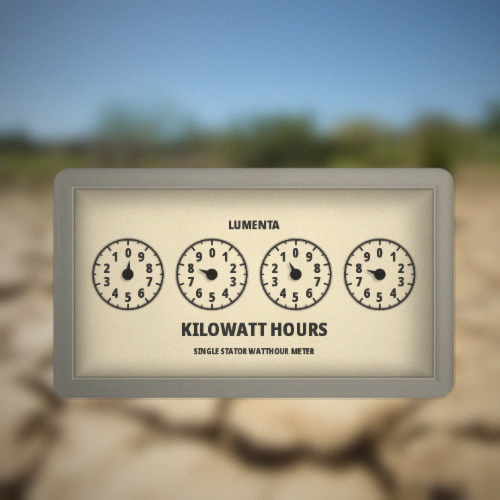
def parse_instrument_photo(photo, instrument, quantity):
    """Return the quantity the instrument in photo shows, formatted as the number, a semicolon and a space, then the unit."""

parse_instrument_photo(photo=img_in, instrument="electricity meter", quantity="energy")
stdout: 9808; kWh
